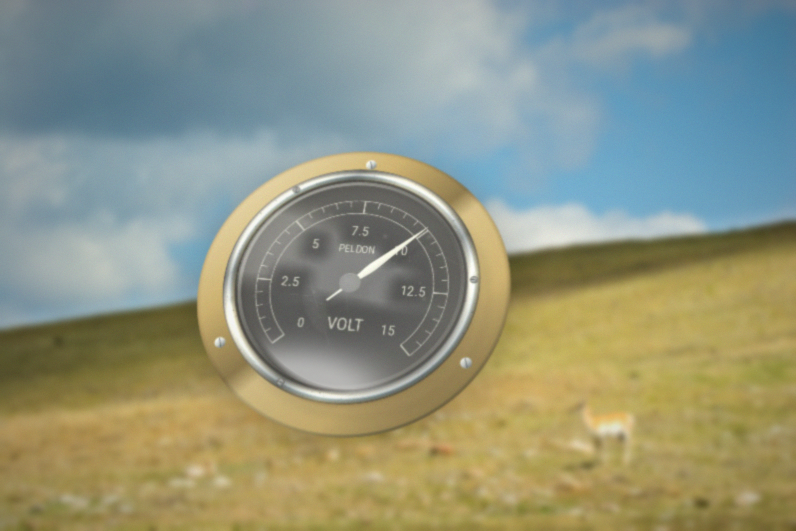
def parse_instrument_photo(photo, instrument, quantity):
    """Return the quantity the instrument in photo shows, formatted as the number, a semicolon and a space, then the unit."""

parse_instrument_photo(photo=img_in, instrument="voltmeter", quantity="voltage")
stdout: 10; V
